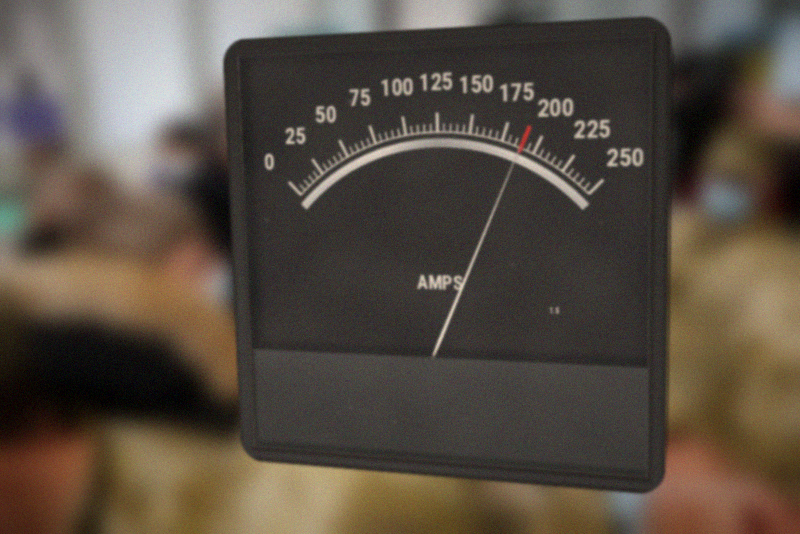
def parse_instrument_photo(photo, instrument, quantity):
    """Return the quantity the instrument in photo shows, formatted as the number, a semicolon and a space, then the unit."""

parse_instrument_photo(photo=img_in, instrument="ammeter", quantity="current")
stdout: 190; A
